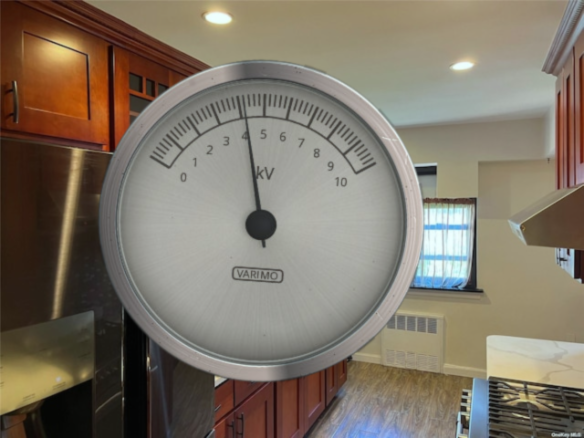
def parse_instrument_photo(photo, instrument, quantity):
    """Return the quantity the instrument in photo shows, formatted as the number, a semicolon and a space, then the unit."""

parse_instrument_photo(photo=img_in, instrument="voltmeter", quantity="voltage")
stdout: 4.2; kV
